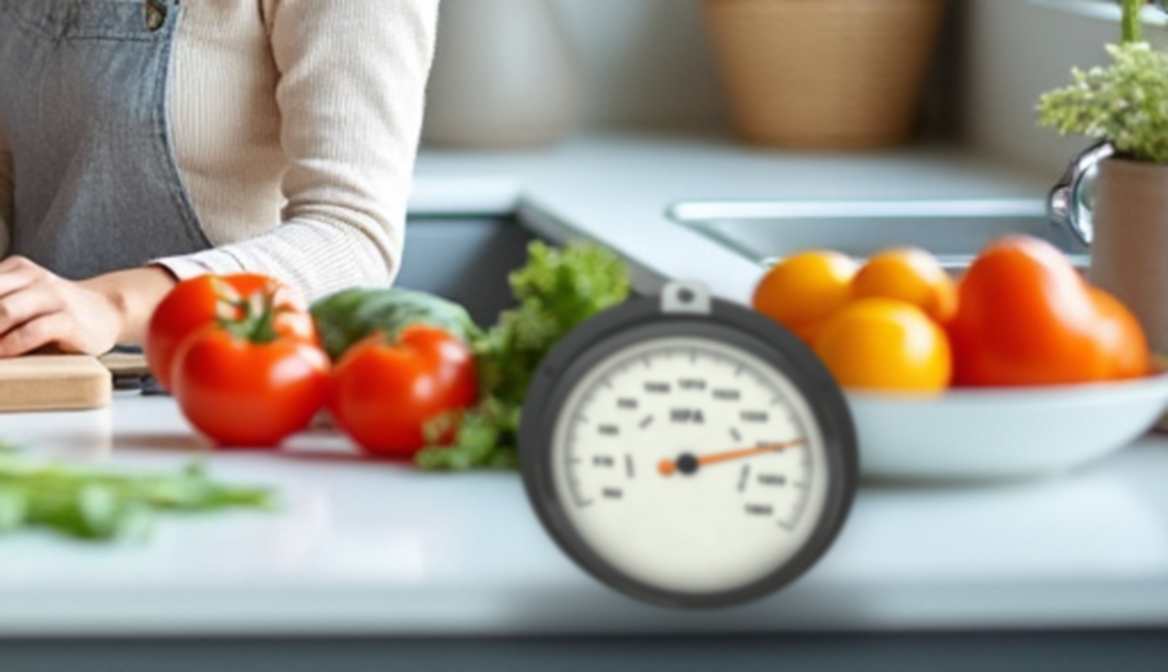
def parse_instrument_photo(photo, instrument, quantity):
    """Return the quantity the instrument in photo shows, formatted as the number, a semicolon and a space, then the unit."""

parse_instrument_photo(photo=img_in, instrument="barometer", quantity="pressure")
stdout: 1040; hPa
